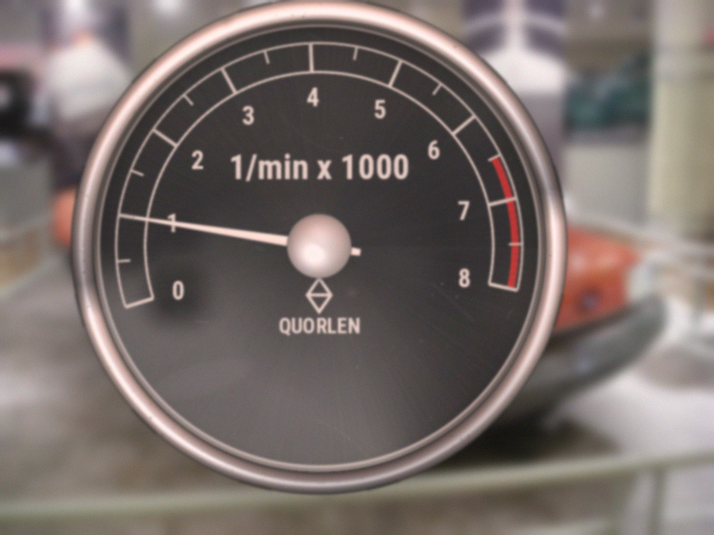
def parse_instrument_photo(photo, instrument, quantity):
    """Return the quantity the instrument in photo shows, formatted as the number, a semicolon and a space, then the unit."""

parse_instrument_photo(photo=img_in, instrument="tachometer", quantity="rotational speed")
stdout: 1000; rpm
